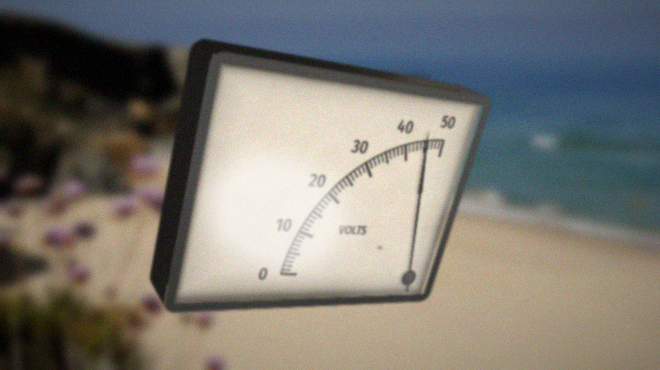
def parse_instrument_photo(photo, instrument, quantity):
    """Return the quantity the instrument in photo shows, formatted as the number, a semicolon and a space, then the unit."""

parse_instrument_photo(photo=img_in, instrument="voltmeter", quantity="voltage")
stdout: 45; V
